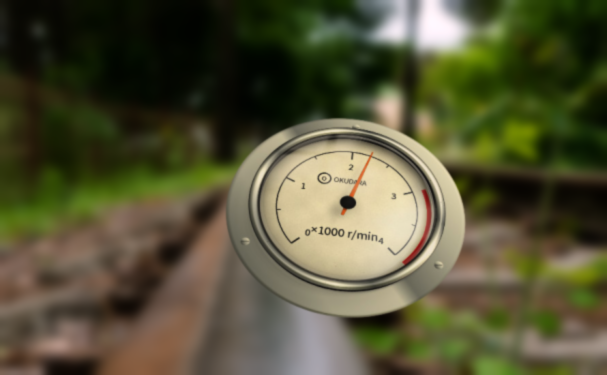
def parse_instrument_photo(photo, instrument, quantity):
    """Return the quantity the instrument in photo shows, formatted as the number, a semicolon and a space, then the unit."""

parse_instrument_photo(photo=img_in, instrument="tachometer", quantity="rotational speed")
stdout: 2250; rpm
